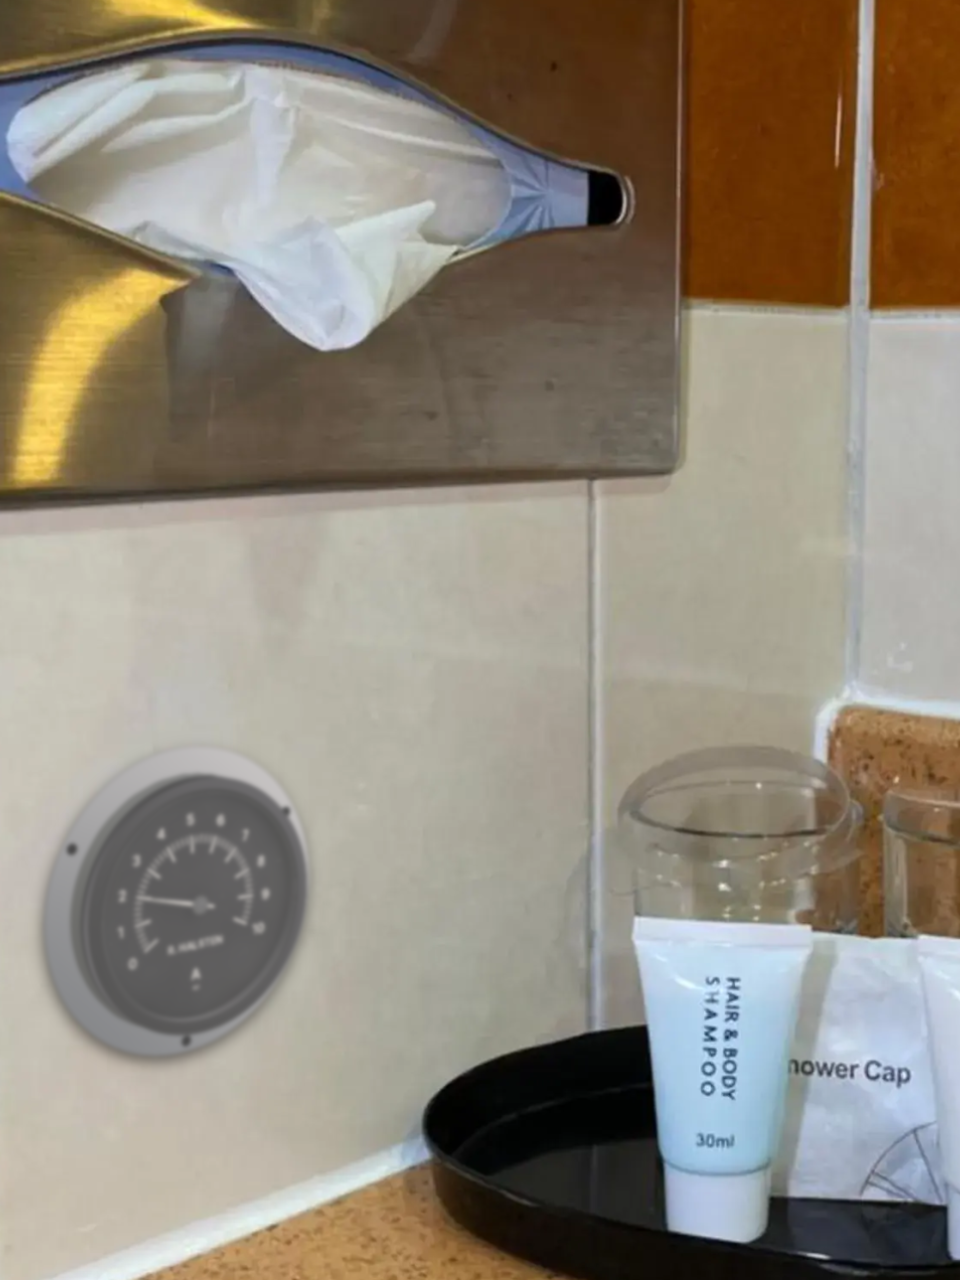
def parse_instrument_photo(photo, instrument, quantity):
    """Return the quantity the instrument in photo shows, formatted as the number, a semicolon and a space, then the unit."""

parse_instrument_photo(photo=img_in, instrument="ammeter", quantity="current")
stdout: 2; A
